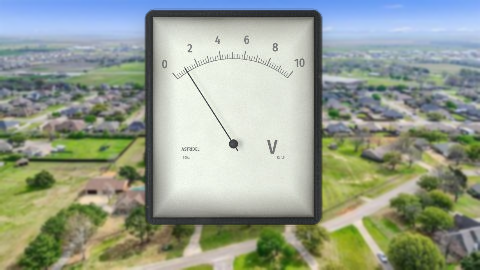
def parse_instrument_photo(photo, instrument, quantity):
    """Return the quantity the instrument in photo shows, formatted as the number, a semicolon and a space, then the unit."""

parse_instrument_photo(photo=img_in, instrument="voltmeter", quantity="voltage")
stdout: 1; V
